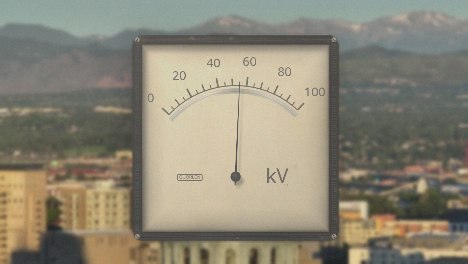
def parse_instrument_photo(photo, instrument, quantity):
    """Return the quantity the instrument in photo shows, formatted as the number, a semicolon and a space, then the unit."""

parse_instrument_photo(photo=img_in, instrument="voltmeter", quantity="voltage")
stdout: 55; kV
